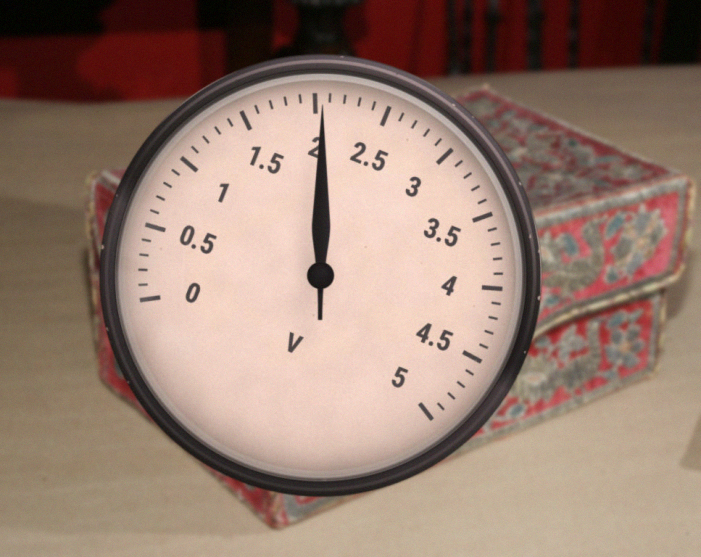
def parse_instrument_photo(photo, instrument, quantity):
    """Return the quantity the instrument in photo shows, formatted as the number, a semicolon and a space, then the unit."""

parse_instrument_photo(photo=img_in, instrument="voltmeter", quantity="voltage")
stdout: 2.05; V
